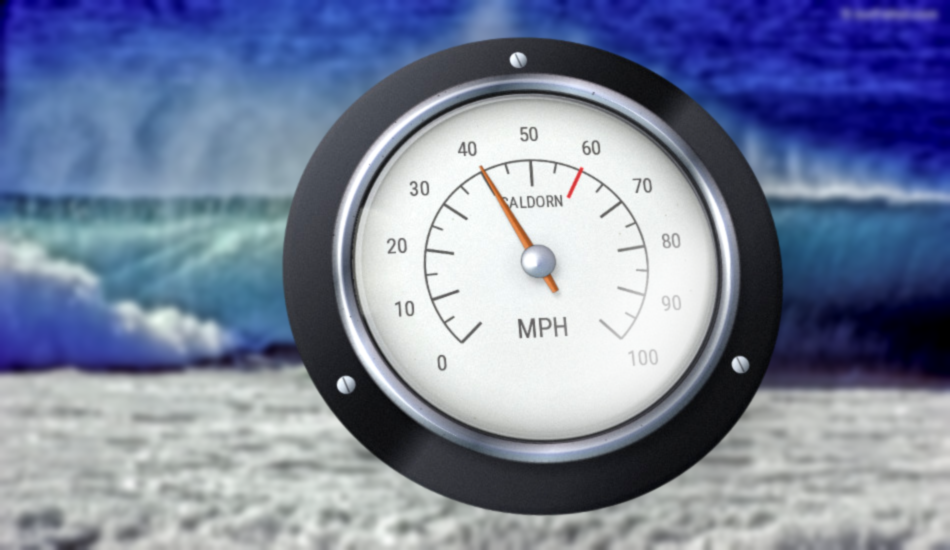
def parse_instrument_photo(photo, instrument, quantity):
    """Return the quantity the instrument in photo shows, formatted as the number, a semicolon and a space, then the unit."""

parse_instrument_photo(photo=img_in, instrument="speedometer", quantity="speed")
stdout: 40; mph
